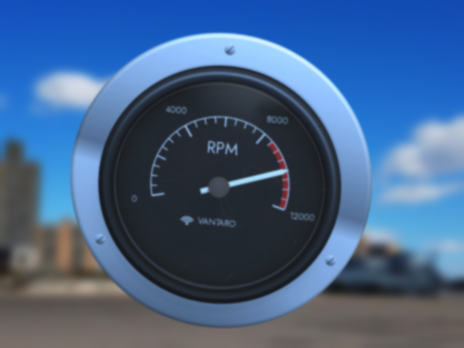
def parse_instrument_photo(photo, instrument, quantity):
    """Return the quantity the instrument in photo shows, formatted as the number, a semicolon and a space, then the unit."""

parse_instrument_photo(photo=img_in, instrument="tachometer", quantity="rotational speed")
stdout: 10000; rpm
